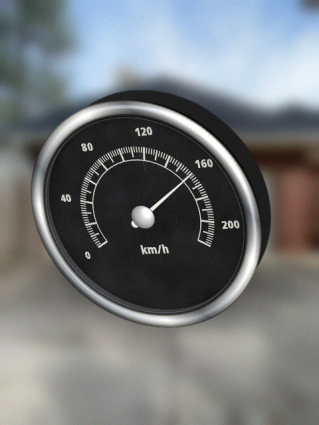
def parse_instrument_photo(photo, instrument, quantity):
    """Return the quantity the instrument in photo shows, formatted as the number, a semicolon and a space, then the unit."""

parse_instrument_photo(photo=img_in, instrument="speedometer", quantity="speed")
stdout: 160; km/h
